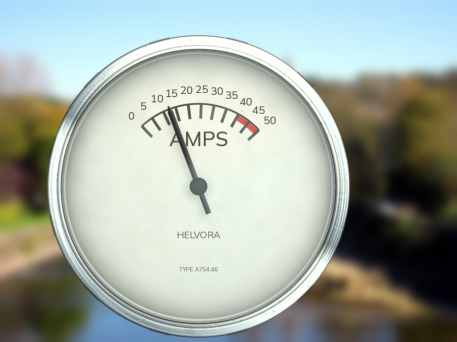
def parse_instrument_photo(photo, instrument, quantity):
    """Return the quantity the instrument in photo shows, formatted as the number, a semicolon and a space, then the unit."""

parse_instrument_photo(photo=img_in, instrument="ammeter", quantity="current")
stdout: 12.5; A
